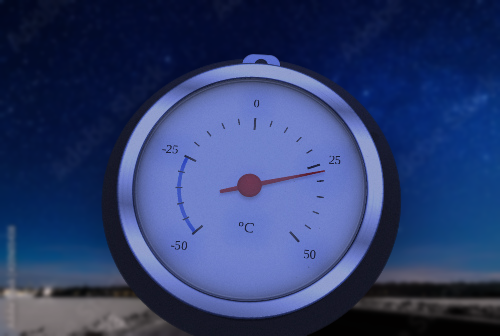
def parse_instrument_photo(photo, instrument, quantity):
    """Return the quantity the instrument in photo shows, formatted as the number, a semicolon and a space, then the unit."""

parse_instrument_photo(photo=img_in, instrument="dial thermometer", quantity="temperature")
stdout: 27.5; °C
